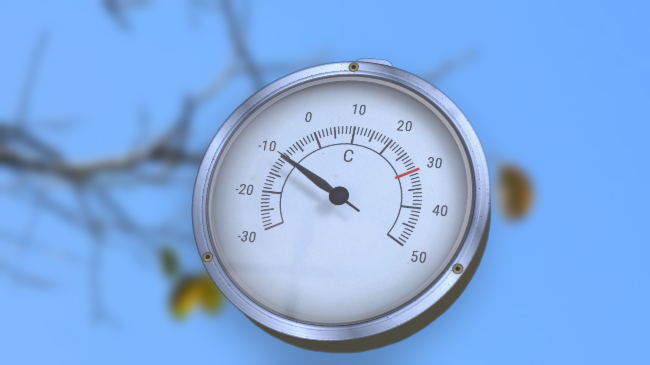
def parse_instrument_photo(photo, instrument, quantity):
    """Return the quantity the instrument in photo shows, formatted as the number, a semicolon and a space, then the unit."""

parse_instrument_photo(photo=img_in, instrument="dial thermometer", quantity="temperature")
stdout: -10; °C
